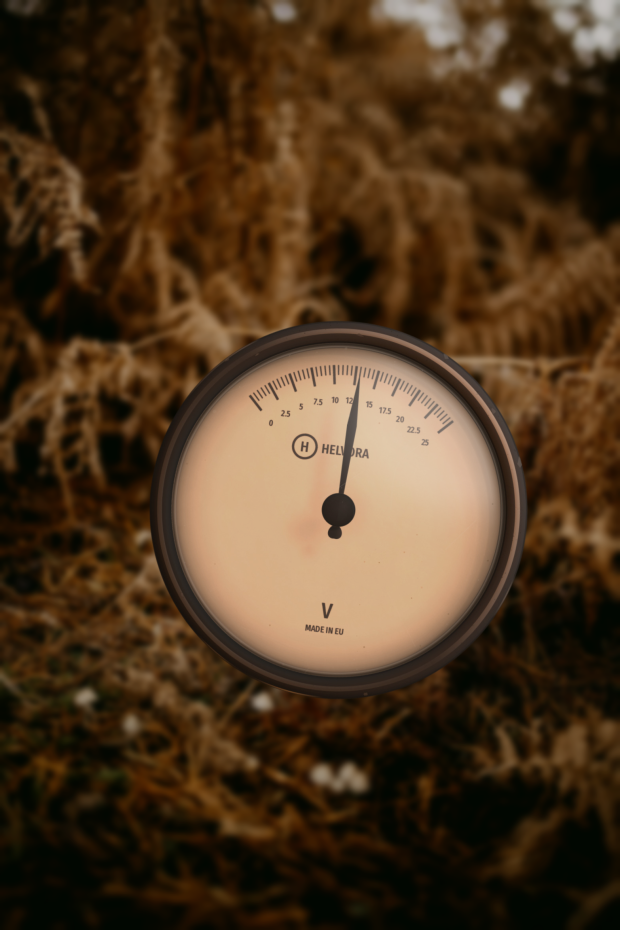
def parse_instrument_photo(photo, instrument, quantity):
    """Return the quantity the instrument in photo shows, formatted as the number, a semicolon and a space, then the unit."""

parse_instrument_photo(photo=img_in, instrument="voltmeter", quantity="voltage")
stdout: 13; V
